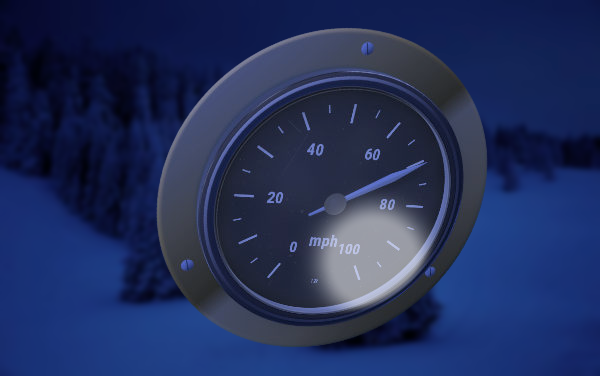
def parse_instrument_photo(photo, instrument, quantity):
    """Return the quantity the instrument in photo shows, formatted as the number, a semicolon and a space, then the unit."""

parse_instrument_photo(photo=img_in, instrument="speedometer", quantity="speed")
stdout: 70; mph
